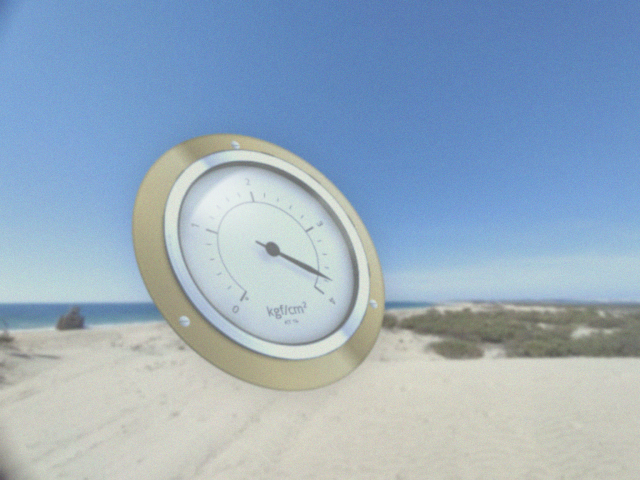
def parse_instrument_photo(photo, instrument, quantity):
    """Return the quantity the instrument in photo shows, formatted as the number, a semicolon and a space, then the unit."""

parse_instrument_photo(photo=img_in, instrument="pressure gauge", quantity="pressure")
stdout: 3.8; kg/cm²
